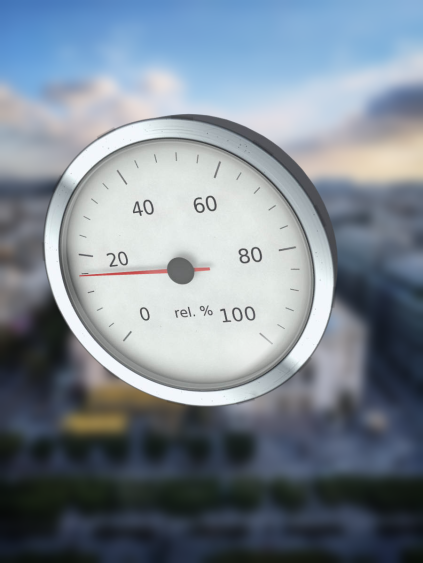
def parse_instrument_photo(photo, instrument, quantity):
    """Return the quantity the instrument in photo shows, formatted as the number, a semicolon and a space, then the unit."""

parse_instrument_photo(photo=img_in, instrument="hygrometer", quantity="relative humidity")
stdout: 16; %
